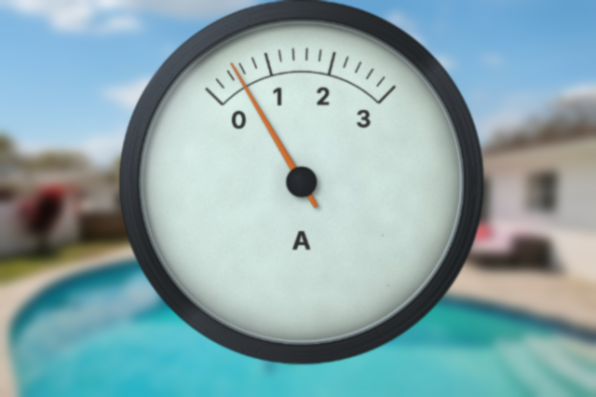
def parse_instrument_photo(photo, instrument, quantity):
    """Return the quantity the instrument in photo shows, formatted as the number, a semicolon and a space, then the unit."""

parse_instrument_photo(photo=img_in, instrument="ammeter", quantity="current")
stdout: 0.5; A
